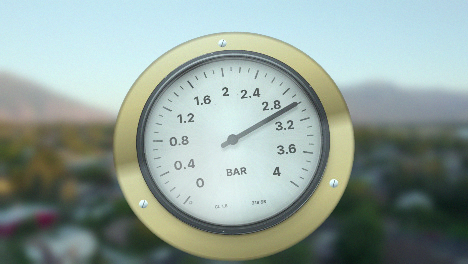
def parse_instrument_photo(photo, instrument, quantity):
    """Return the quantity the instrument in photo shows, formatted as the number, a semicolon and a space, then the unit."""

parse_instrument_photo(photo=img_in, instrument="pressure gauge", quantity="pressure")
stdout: 3; bar
